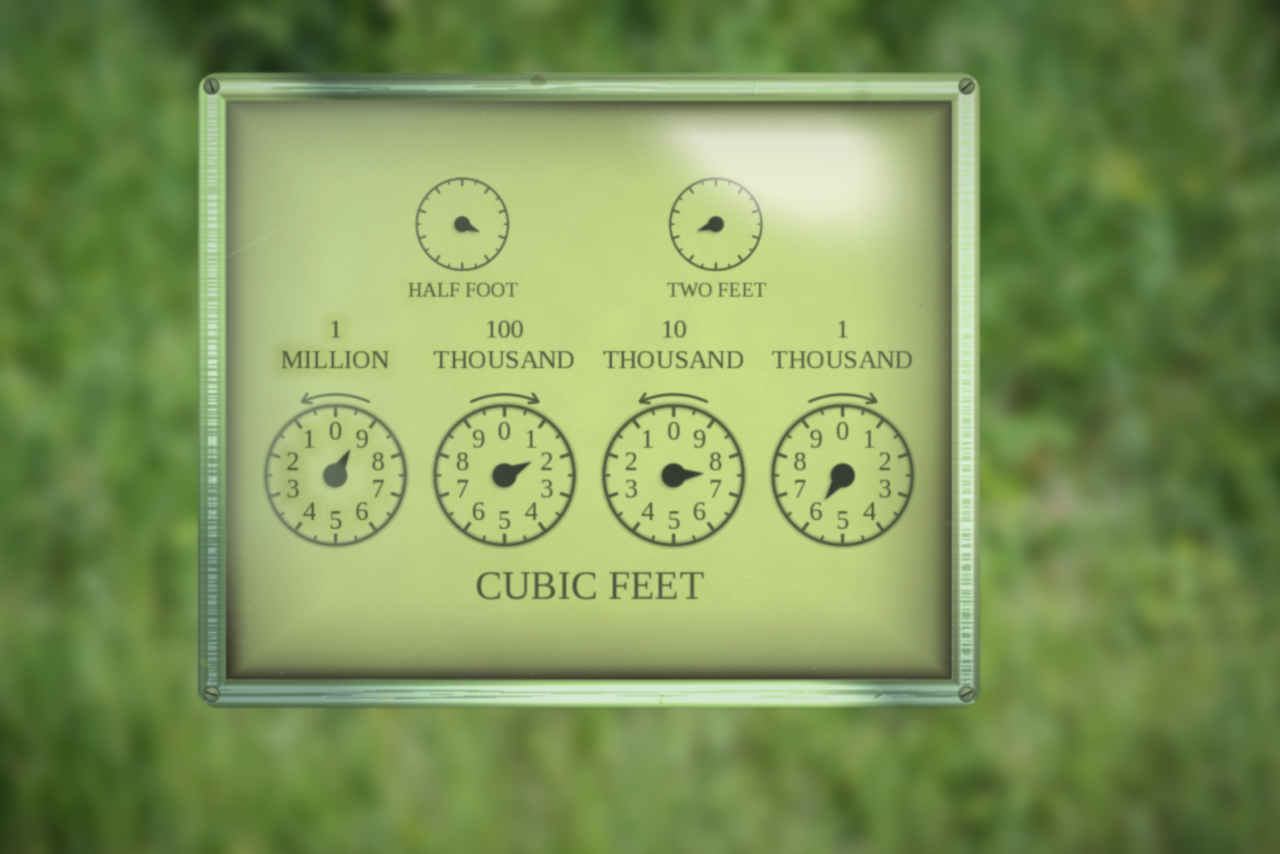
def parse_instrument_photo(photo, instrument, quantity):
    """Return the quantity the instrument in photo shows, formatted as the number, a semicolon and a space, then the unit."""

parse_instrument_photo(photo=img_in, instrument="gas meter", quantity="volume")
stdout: 917600; ft³
